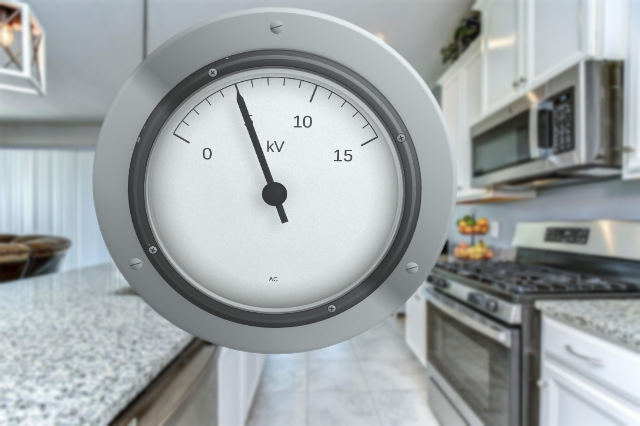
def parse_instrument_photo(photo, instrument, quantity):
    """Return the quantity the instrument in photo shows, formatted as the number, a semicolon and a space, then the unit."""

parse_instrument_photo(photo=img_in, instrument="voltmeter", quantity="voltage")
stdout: 5; kV
